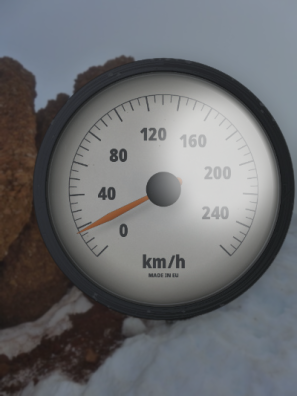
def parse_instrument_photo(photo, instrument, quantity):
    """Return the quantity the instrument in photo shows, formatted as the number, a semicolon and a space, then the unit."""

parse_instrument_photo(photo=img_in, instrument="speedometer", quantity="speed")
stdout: 17.5; km/h
